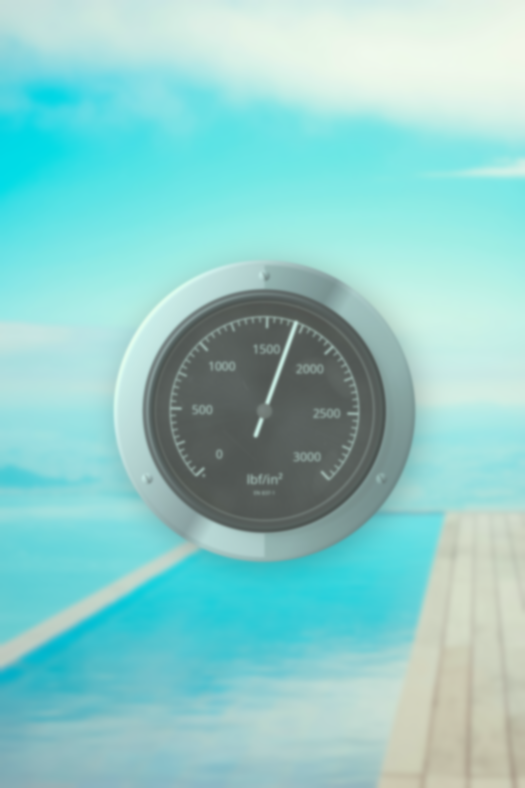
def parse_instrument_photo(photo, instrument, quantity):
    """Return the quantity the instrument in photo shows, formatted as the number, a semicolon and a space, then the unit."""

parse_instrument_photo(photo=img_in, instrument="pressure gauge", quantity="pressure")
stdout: 1700; psi
